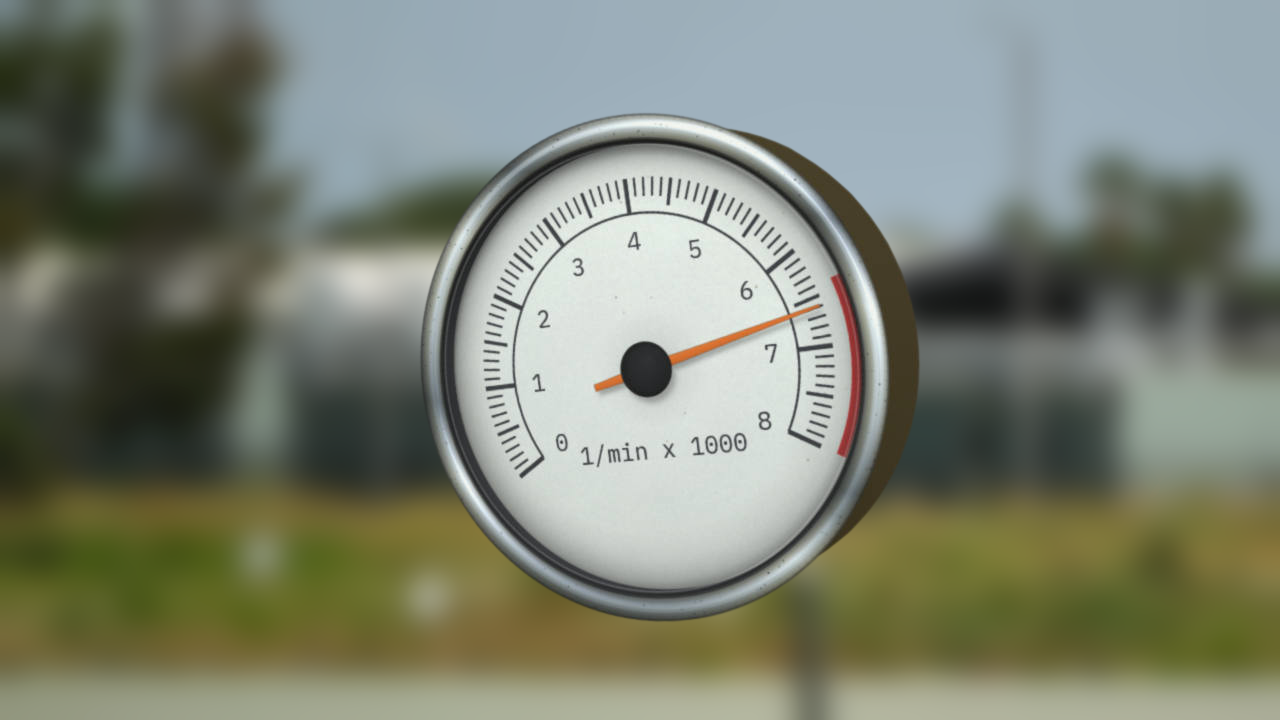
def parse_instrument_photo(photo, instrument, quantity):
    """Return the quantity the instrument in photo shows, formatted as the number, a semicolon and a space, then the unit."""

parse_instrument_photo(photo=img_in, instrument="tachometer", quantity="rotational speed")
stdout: 6600; rpm
